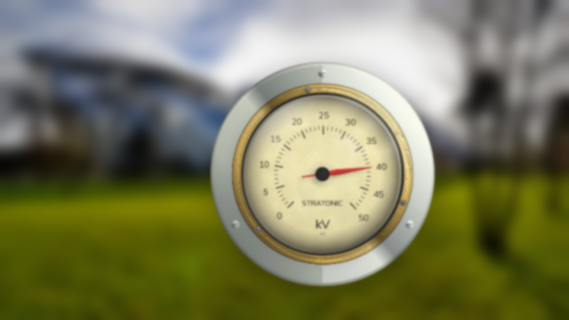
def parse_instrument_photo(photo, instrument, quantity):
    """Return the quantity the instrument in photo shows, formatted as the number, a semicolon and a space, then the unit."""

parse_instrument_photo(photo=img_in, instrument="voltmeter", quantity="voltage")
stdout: 40; kV
